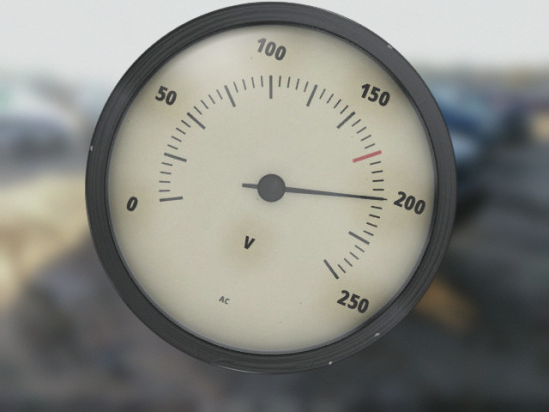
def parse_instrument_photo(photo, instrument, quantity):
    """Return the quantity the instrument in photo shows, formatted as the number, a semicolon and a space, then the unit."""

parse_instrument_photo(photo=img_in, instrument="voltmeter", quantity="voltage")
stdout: 200; V
